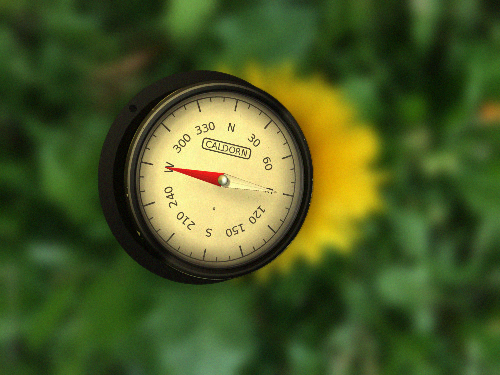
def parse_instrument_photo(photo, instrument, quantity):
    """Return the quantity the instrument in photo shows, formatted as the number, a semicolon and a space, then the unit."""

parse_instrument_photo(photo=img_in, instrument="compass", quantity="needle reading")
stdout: 270; °
